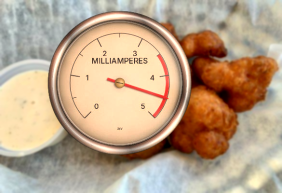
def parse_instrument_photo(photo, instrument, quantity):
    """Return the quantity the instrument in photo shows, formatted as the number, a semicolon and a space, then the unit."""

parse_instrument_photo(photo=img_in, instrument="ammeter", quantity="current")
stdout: 4.5; mA
